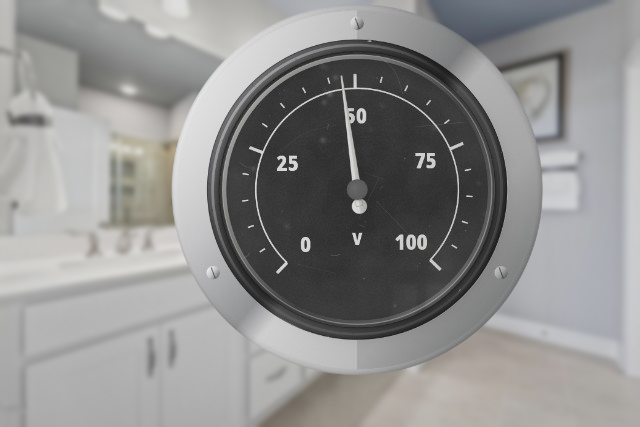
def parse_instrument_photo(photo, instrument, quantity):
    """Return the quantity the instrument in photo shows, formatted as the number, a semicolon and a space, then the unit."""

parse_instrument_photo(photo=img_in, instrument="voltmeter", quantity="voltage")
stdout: 47.5; V
